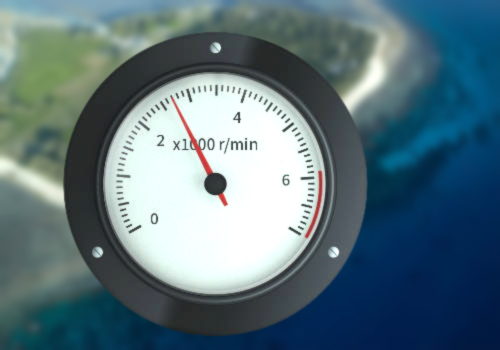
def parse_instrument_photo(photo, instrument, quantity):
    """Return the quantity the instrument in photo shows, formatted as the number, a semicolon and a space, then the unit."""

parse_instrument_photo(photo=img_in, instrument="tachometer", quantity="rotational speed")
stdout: 2700; rpm
